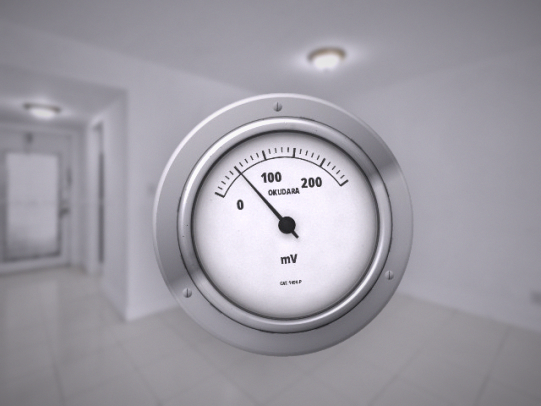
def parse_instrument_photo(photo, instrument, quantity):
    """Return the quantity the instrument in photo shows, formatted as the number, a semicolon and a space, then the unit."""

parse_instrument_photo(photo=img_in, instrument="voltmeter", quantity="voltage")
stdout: 50; mV
